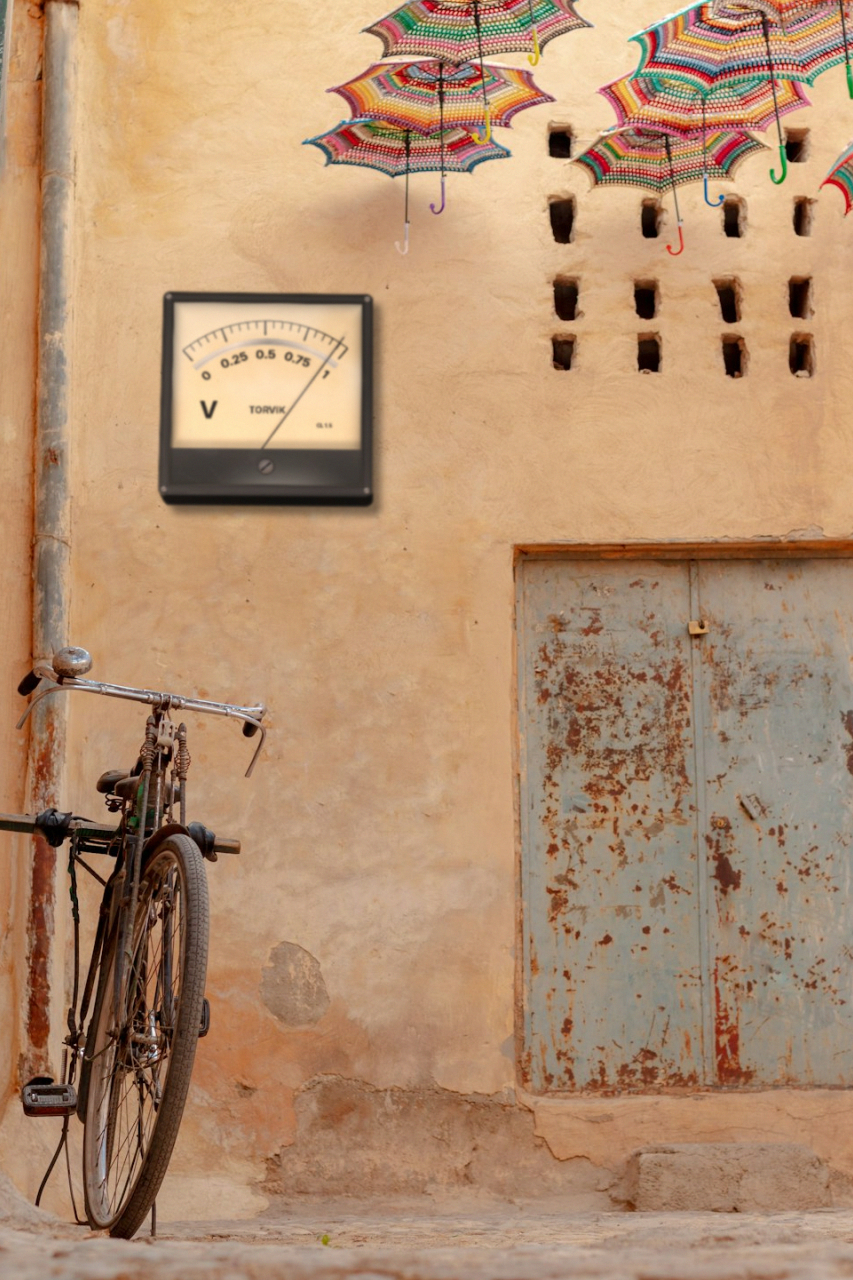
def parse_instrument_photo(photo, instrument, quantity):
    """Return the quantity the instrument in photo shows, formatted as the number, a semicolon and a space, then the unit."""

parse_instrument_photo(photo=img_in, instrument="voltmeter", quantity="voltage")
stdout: 0.95; V
